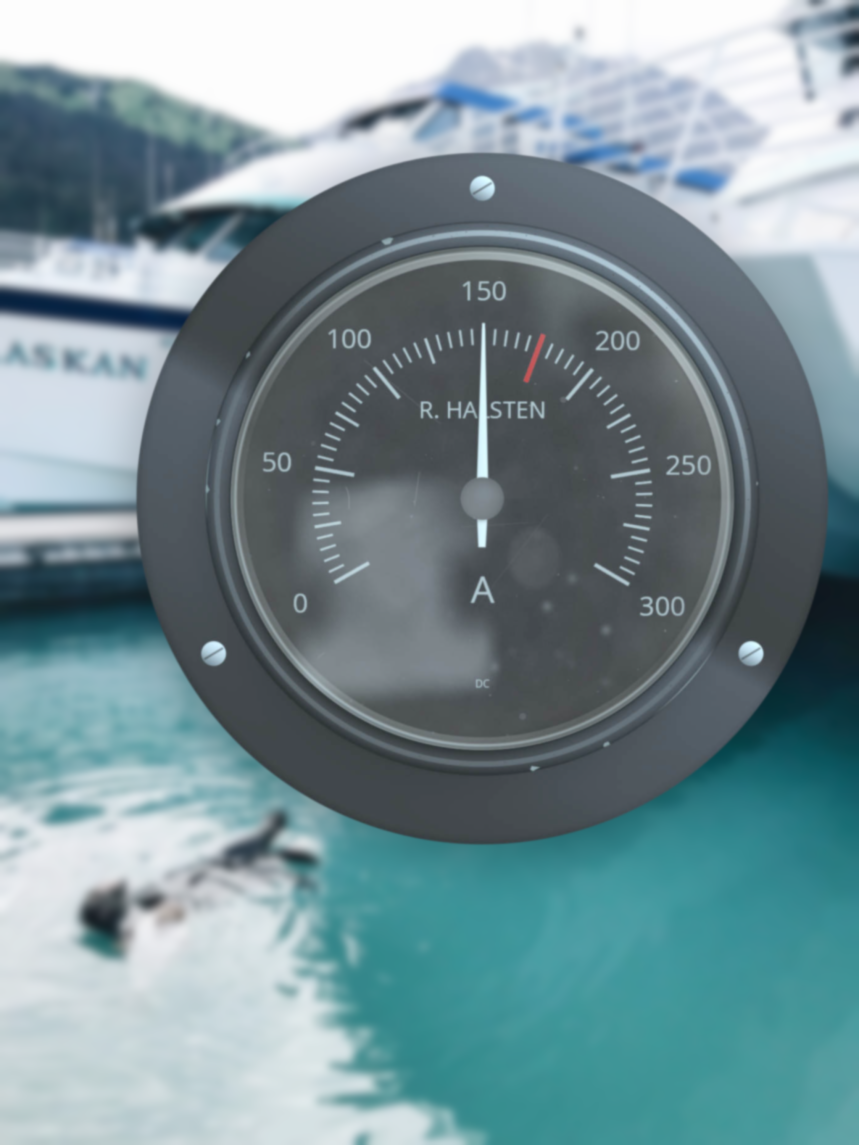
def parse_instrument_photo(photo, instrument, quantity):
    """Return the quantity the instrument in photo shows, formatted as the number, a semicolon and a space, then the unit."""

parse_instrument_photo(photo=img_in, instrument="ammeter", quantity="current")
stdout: 150; A
